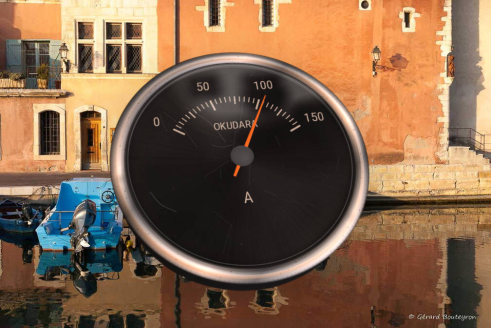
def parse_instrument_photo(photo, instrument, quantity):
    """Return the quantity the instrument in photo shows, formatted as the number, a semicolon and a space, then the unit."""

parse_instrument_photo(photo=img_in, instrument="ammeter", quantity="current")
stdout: 105; A
